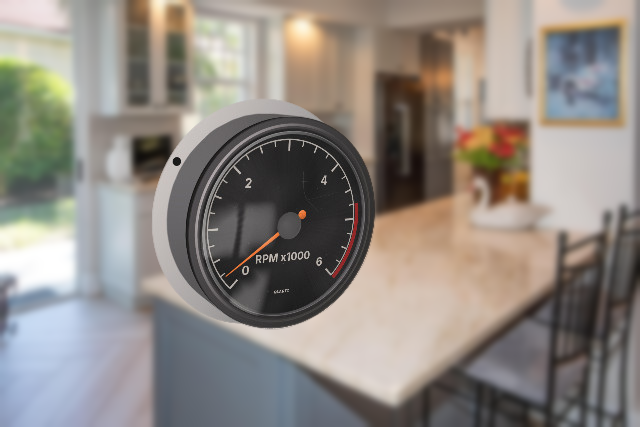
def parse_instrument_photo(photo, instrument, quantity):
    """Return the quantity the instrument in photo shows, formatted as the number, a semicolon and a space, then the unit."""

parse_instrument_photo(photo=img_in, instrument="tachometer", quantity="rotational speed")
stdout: 250; rpm
